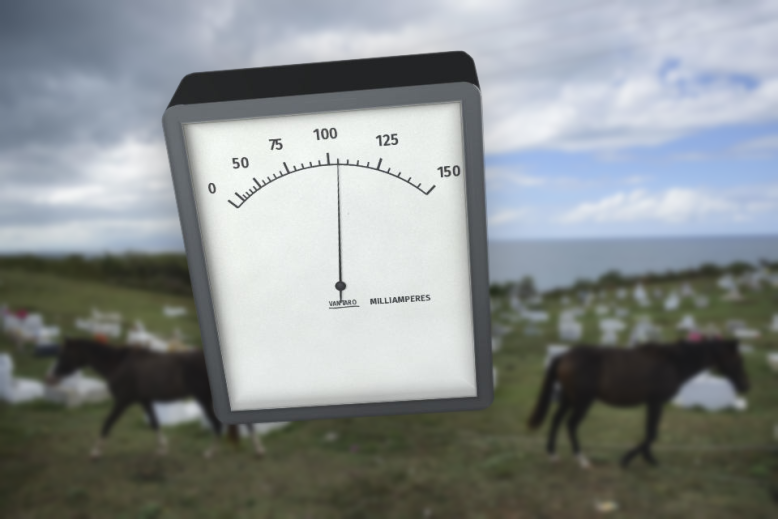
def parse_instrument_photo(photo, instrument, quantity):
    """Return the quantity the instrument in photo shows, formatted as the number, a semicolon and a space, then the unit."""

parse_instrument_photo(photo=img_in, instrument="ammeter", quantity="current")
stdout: 105; mA
